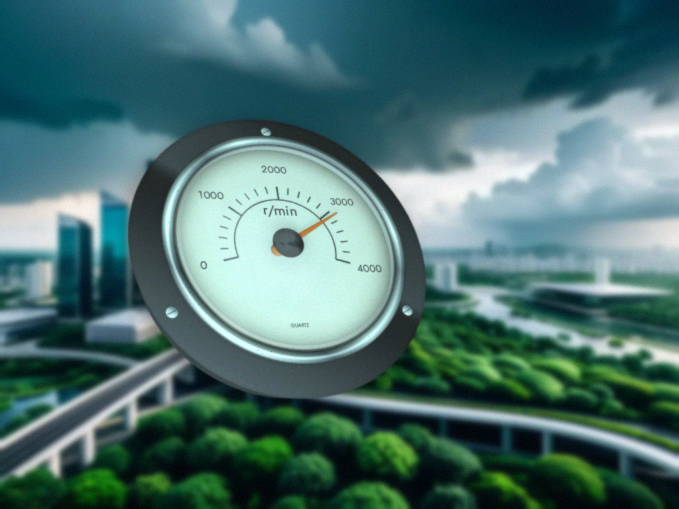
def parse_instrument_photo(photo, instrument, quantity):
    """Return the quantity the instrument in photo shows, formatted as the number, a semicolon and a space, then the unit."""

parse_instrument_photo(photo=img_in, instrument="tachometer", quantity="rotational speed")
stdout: 3100; rpm
